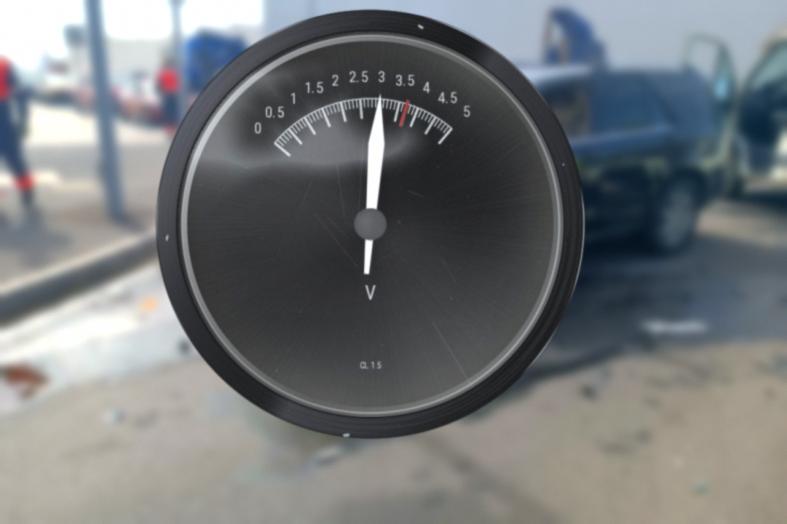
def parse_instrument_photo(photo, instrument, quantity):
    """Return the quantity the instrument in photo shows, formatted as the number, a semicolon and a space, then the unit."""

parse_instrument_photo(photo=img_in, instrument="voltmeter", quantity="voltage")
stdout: 3; V
